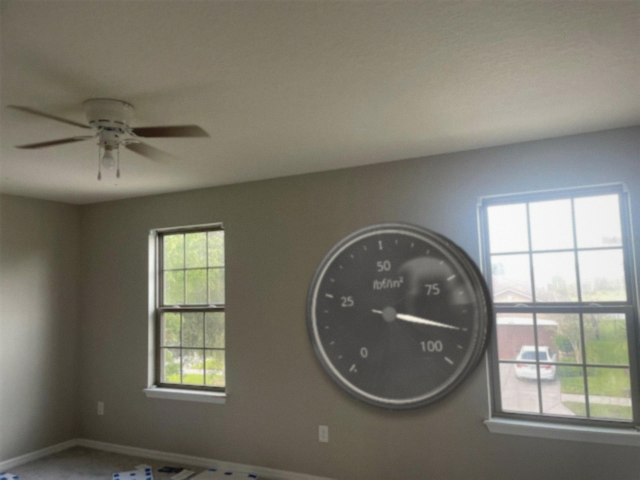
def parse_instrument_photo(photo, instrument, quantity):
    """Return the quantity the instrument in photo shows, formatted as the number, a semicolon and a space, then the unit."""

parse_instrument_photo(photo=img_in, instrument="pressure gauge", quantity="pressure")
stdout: 90; psi
